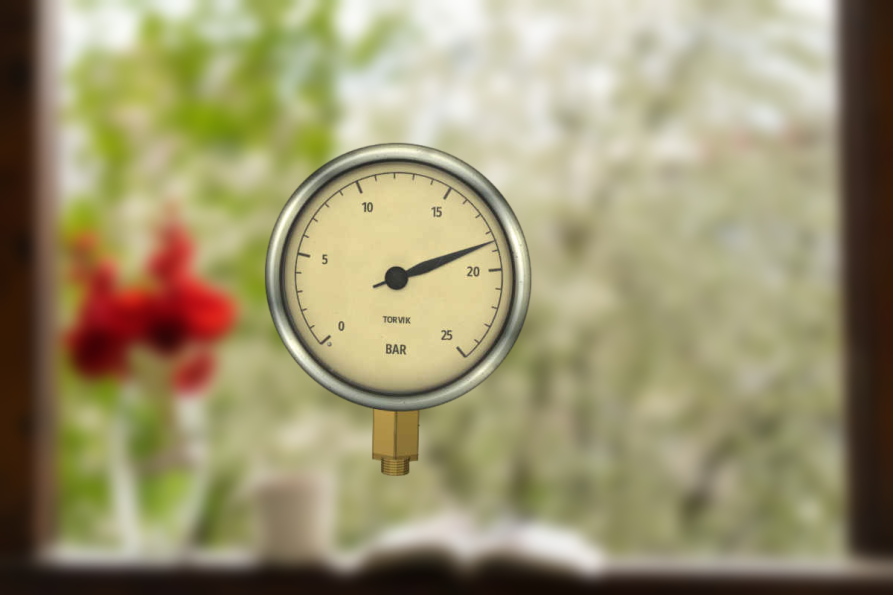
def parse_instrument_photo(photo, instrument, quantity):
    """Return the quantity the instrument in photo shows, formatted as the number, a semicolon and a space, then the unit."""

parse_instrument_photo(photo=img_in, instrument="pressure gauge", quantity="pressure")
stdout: 18.5; bar
